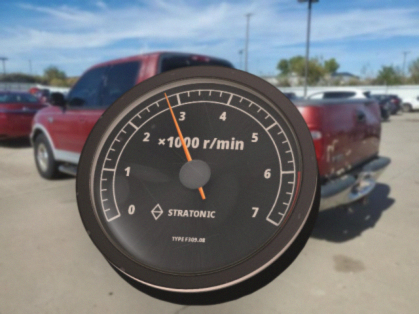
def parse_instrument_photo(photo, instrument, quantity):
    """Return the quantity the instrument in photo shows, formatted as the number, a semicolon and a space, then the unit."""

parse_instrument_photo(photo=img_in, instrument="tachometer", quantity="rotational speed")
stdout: 2800; rpm
